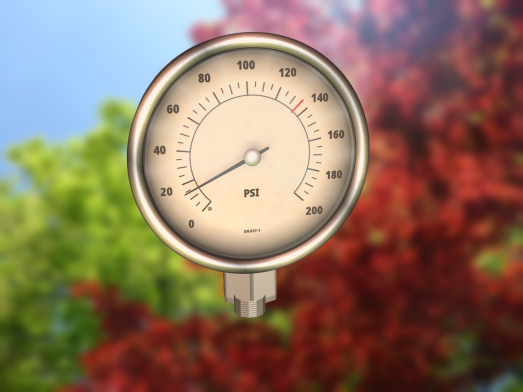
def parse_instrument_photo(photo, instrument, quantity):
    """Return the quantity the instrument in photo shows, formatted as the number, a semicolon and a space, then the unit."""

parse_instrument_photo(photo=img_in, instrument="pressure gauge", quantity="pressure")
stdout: 15; psi
